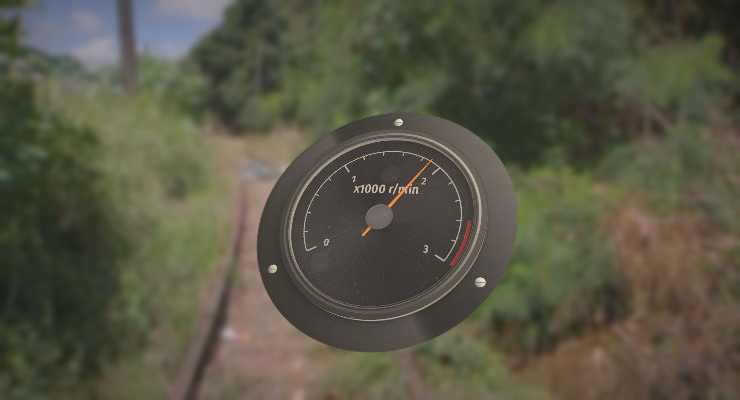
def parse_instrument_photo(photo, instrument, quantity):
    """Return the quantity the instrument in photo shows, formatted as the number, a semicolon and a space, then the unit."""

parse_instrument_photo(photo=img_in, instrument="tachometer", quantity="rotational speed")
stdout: 1900; rpm
